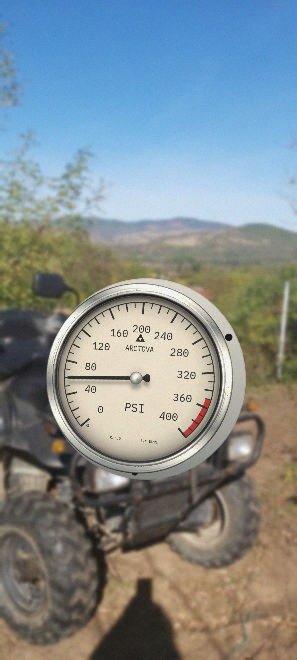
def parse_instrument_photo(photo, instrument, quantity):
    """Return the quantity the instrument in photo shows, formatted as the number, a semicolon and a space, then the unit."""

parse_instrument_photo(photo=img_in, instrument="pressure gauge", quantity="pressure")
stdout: 60; psi
